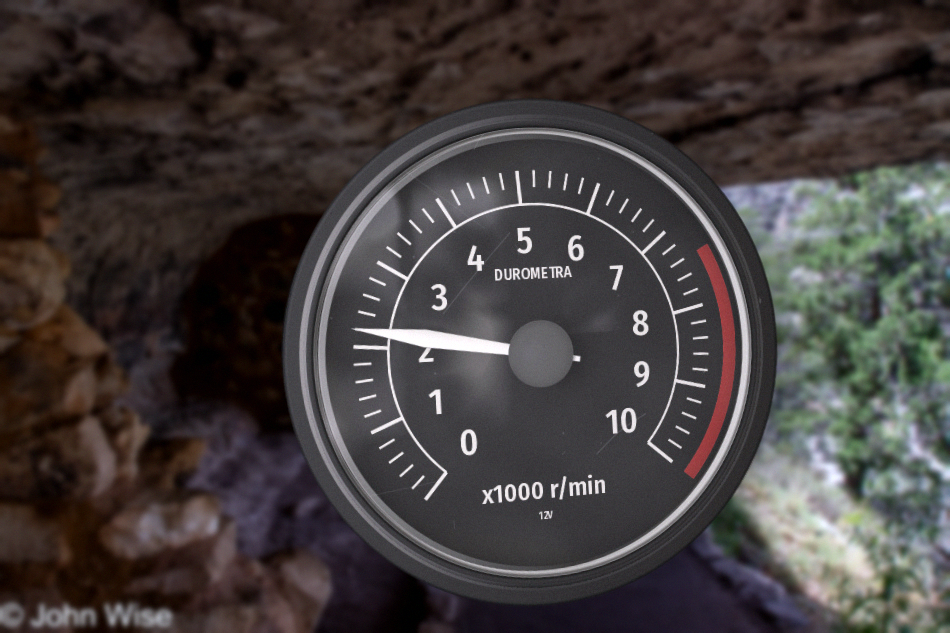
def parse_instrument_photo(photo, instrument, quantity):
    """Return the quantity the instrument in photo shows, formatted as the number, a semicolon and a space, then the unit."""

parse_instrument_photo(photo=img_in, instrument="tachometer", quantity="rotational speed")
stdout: 2200; rpm
